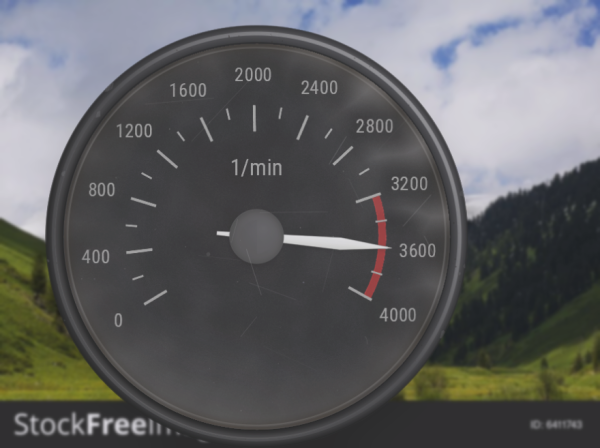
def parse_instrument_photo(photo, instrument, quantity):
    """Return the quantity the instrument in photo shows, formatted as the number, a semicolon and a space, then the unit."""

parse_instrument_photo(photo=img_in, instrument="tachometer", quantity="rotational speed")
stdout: 3600; rpm
